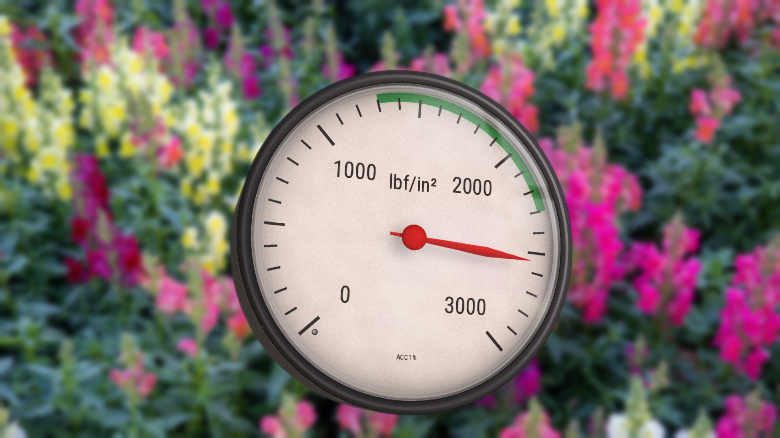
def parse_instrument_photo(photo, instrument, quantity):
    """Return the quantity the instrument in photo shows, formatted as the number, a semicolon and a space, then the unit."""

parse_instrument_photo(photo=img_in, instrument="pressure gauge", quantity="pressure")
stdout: 2550; psi
